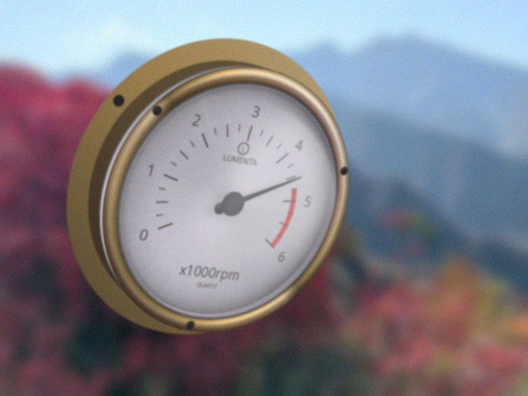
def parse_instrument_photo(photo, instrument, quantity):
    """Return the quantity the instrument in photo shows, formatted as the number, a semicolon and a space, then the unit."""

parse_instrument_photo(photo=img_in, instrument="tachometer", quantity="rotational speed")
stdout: 4500; rpm
